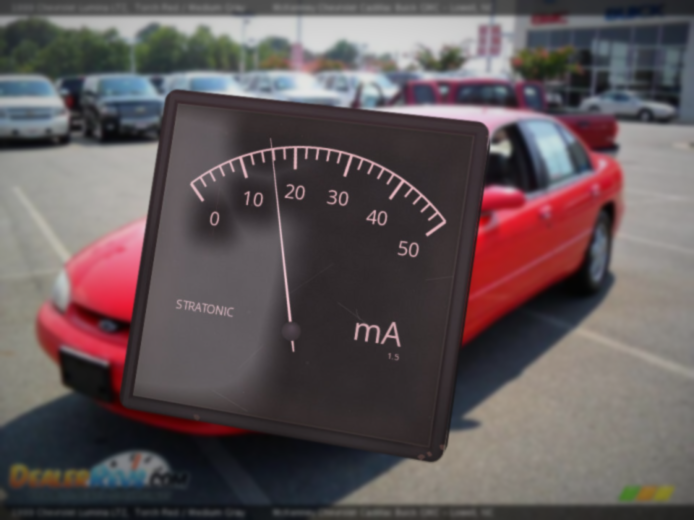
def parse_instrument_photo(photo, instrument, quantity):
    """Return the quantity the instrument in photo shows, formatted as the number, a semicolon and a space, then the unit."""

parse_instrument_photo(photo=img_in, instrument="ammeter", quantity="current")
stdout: 16; mA
